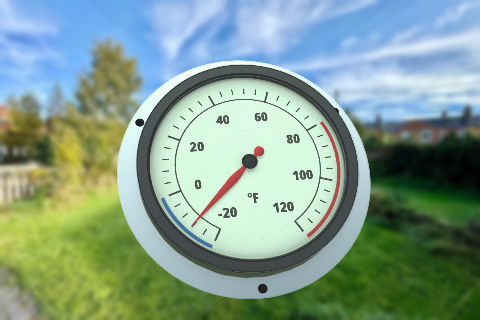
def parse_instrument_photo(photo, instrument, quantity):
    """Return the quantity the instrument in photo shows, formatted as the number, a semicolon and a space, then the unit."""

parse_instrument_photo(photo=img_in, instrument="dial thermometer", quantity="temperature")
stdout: -12; °F
